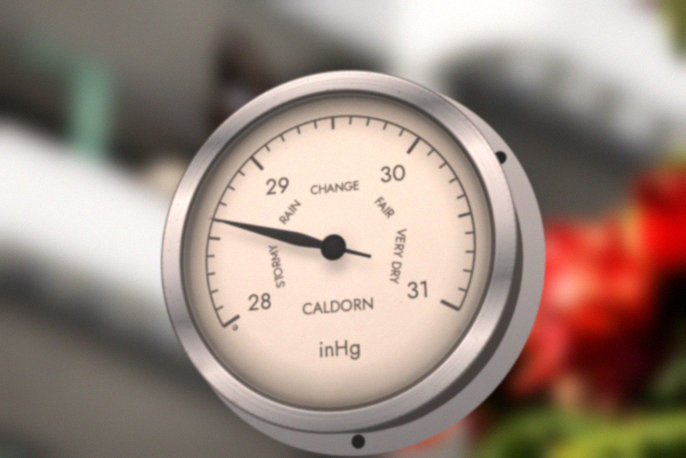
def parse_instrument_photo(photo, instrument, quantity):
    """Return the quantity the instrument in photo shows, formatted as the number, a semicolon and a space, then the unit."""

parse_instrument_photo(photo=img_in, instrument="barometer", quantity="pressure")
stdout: 28.6; inHg
